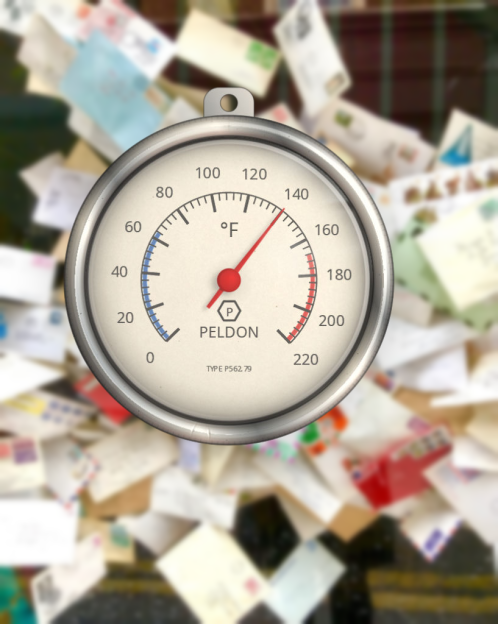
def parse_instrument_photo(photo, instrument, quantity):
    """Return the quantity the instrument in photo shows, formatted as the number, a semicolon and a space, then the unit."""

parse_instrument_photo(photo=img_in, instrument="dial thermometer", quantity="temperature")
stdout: 140; °F
